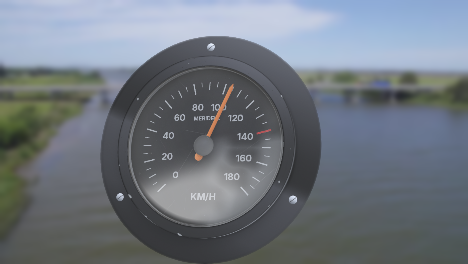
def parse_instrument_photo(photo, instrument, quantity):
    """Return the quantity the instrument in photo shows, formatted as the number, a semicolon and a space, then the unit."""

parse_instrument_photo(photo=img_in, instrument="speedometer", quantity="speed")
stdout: 105; km/h
